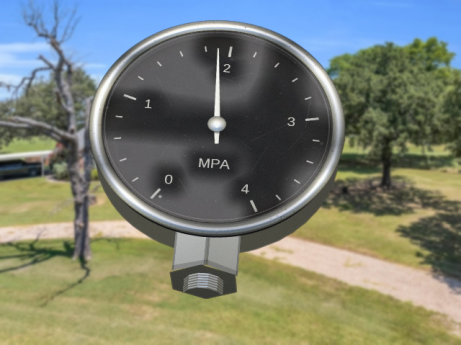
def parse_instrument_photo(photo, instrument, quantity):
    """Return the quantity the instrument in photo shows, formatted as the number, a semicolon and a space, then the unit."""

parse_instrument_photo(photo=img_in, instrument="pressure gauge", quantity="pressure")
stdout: 1.9; MPa
